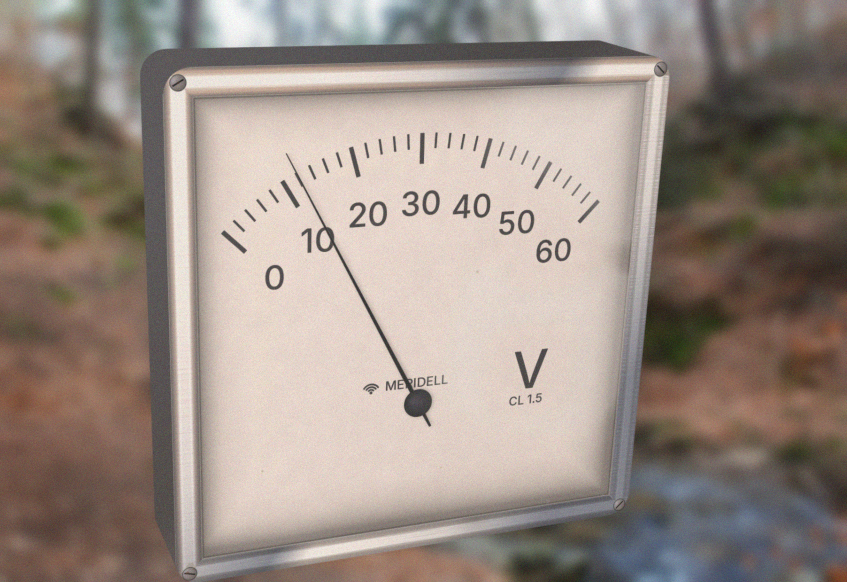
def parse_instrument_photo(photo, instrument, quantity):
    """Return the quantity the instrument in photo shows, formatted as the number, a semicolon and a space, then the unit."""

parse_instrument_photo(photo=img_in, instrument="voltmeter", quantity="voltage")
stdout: 12; V
